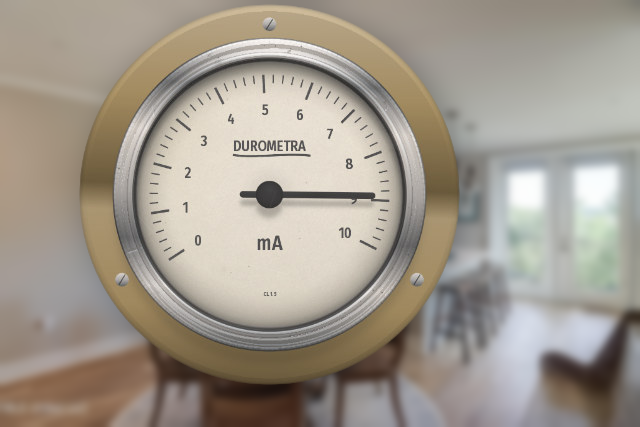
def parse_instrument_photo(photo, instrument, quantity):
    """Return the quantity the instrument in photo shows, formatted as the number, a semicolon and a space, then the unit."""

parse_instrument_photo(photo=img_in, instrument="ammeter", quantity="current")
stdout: 8.9; mA
